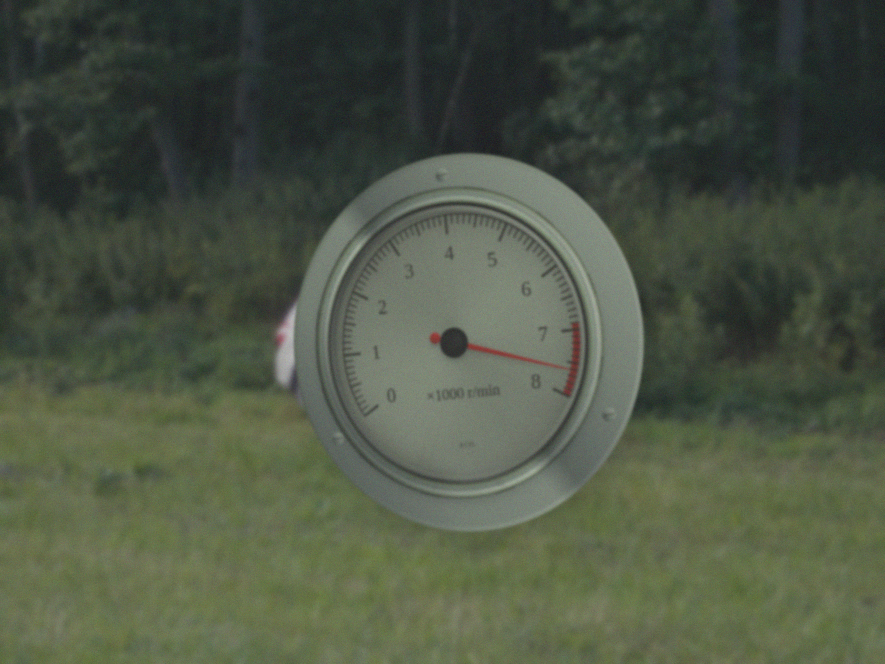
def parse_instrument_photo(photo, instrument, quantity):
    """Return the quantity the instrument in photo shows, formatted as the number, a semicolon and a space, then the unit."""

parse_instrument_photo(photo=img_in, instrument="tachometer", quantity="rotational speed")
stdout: 7600; rpm
